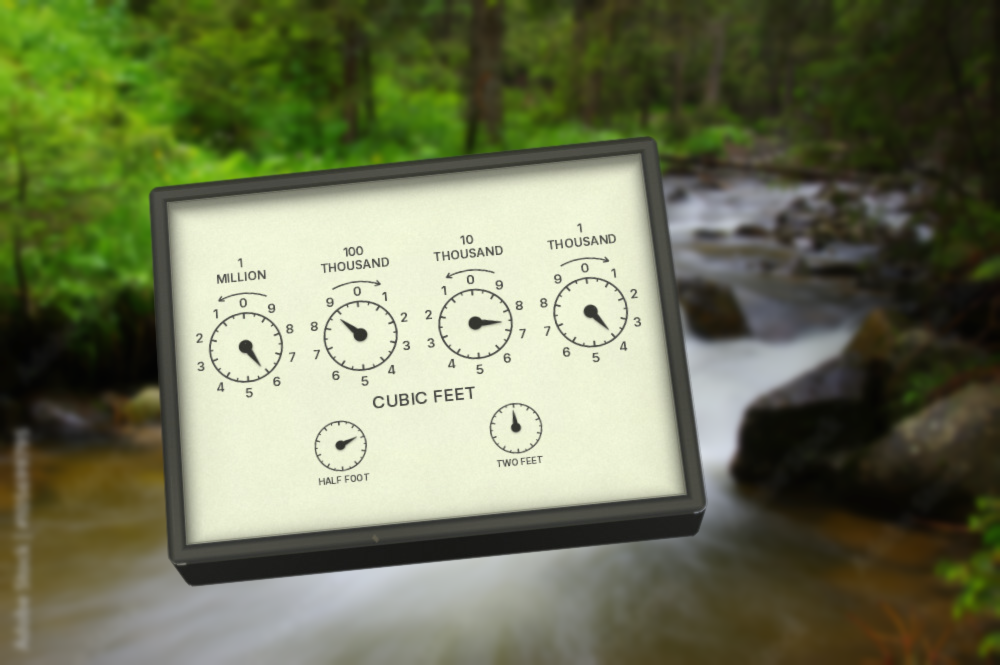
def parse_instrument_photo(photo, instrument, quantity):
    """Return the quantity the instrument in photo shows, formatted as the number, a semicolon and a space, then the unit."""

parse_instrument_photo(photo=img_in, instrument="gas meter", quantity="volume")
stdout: 587400; ft³
